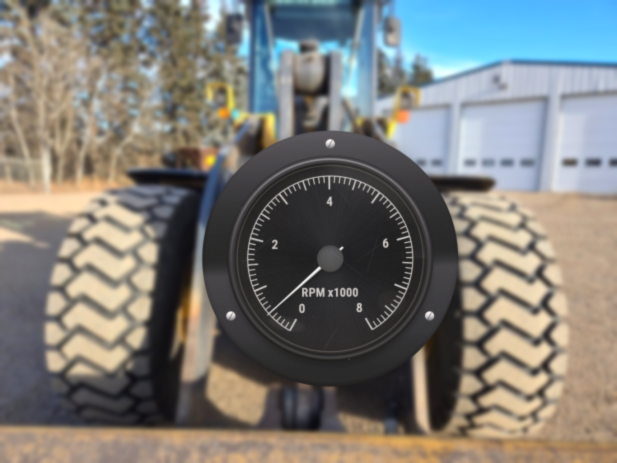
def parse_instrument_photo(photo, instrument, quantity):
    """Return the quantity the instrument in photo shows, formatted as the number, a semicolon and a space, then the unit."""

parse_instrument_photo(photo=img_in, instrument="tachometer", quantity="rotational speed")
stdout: 500; rpm
